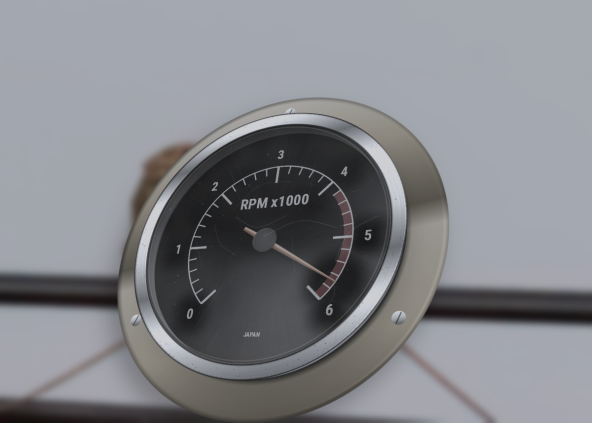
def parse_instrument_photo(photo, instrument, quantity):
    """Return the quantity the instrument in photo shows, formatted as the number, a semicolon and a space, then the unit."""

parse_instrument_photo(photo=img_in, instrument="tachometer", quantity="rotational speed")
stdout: 5700; rpm
